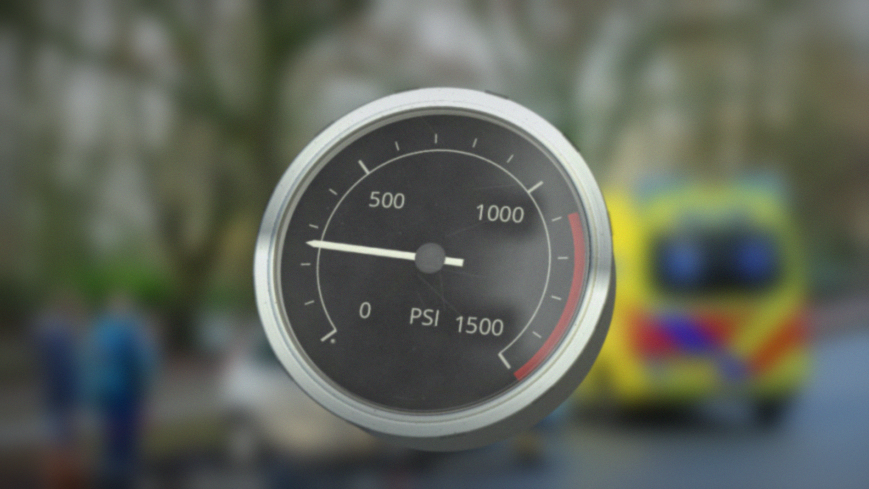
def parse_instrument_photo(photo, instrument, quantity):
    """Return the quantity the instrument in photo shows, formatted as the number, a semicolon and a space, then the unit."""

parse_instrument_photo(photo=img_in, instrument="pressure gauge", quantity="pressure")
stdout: 250; psi
